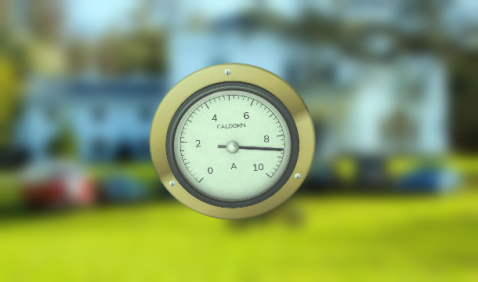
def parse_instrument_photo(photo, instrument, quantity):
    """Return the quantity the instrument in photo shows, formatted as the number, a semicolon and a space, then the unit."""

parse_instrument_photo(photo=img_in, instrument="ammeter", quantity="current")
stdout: 8.6; A
